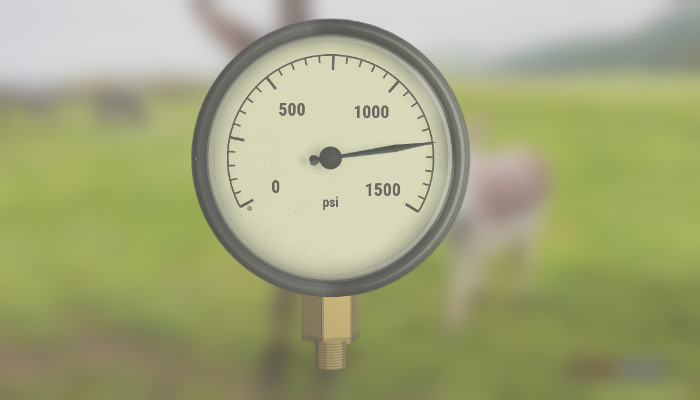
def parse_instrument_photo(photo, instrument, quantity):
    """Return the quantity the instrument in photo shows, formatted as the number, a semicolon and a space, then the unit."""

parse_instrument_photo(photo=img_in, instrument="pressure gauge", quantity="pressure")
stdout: 1250; psi
